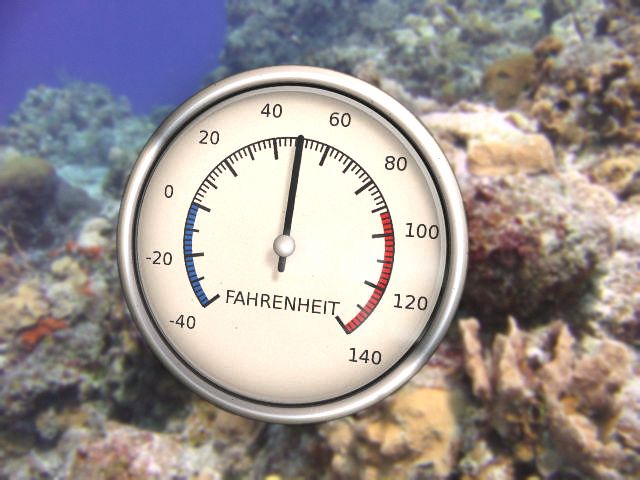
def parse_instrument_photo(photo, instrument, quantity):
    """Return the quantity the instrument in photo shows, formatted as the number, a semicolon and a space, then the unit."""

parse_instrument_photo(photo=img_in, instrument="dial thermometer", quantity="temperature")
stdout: 50; °F
